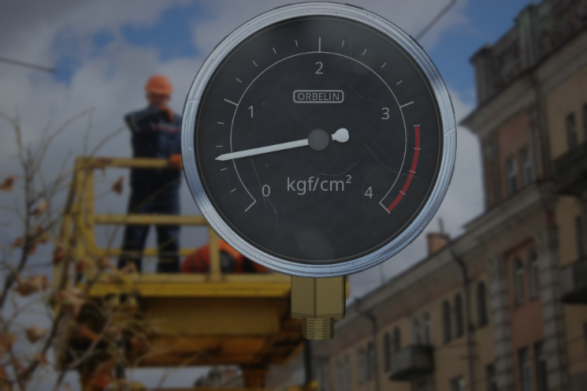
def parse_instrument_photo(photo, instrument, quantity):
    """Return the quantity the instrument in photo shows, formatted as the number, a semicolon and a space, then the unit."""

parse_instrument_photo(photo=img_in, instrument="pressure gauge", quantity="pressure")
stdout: 0.5; kg/cm²
